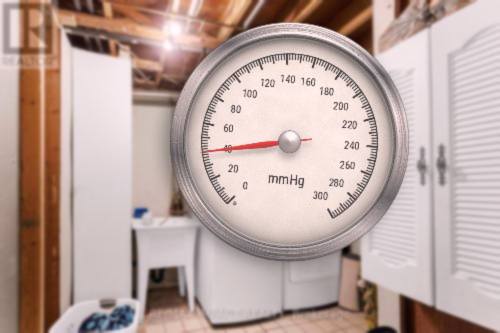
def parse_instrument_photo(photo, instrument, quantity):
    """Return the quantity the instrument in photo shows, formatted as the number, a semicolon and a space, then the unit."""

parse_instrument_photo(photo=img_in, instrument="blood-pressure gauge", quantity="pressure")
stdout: 40; mmHg
